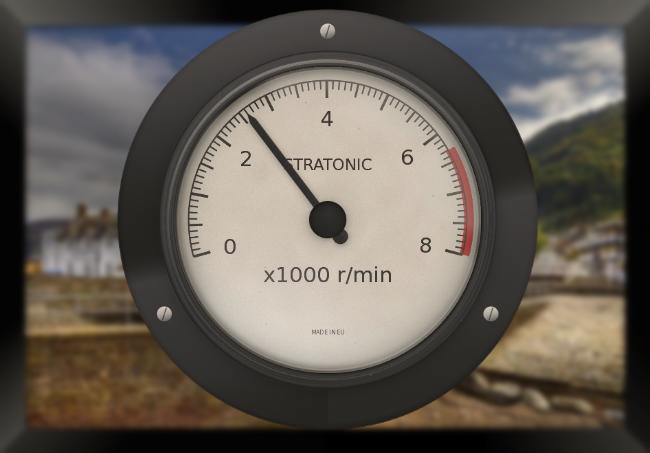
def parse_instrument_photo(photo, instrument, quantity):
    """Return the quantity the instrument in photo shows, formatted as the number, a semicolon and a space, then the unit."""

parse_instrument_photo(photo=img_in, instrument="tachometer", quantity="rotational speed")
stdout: 2600; rpm
